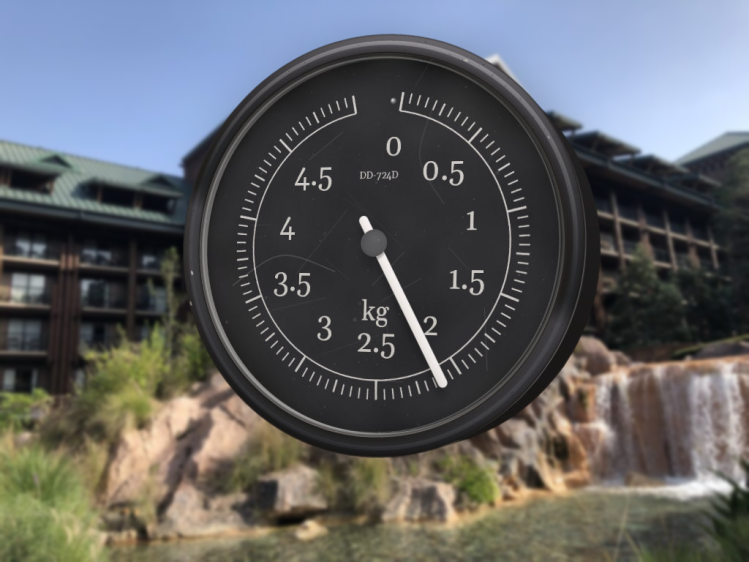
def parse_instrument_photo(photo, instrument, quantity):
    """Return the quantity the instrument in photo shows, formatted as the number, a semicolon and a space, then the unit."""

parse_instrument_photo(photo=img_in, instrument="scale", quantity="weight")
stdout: 2.1; kg
